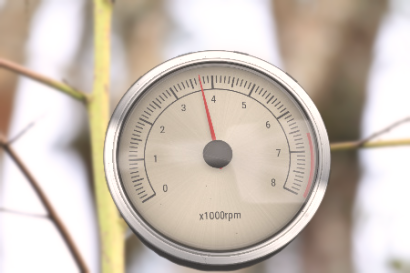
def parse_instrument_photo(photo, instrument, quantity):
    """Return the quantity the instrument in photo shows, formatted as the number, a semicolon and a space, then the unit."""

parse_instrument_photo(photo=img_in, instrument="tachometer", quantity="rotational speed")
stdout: 3700; rpm
